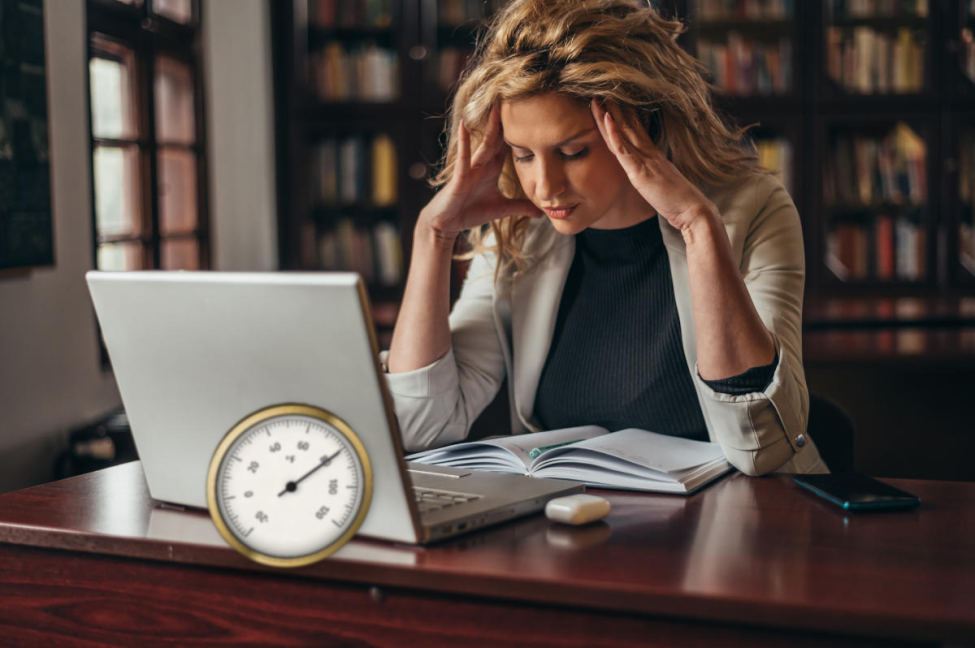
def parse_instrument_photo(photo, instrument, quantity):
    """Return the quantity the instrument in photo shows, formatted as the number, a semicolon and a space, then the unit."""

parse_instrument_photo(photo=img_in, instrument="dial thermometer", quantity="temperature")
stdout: 80; °F
